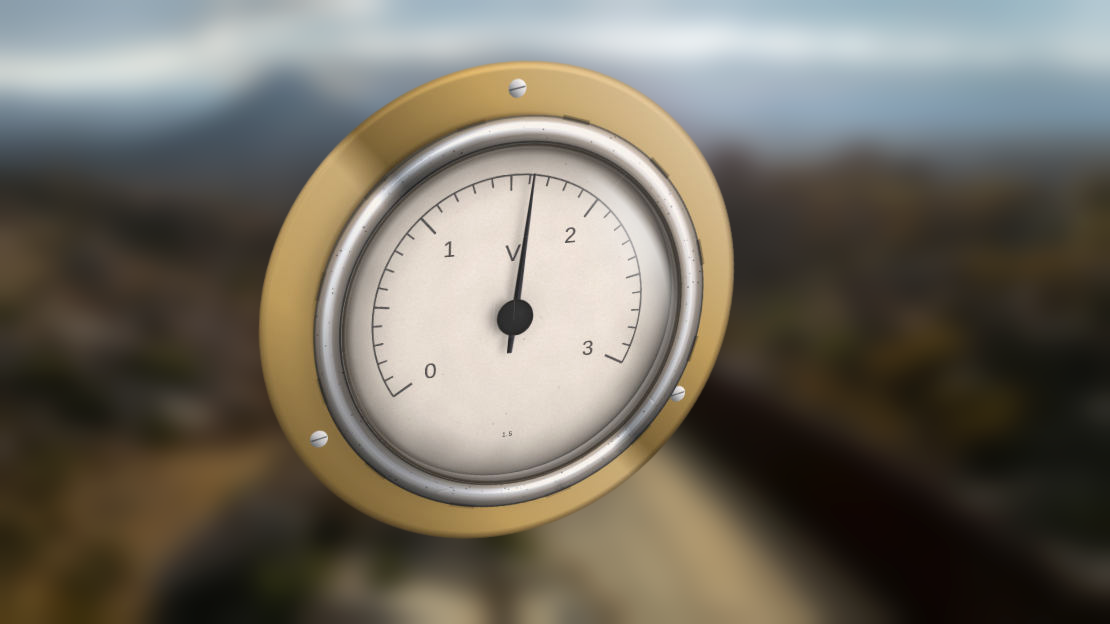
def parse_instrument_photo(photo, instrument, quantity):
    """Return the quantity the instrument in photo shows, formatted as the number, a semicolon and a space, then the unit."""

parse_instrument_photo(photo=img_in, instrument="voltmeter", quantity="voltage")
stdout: 1.6; V
